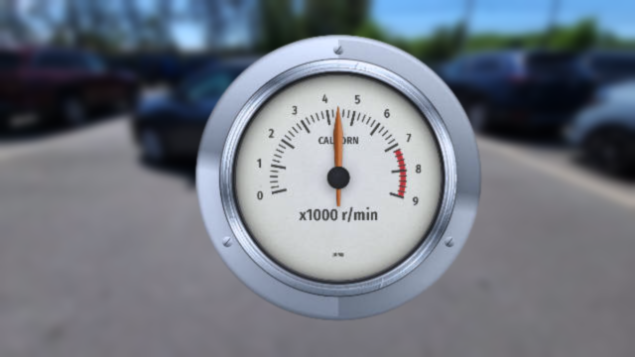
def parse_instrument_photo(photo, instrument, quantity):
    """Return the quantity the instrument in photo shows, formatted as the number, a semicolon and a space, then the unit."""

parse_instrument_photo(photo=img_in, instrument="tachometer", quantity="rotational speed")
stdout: 4400; rpm
